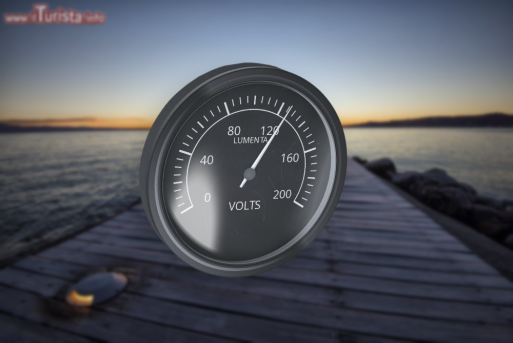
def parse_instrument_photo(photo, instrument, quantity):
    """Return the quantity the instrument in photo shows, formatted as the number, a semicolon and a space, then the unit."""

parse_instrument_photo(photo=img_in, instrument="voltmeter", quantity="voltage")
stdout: 125; V
